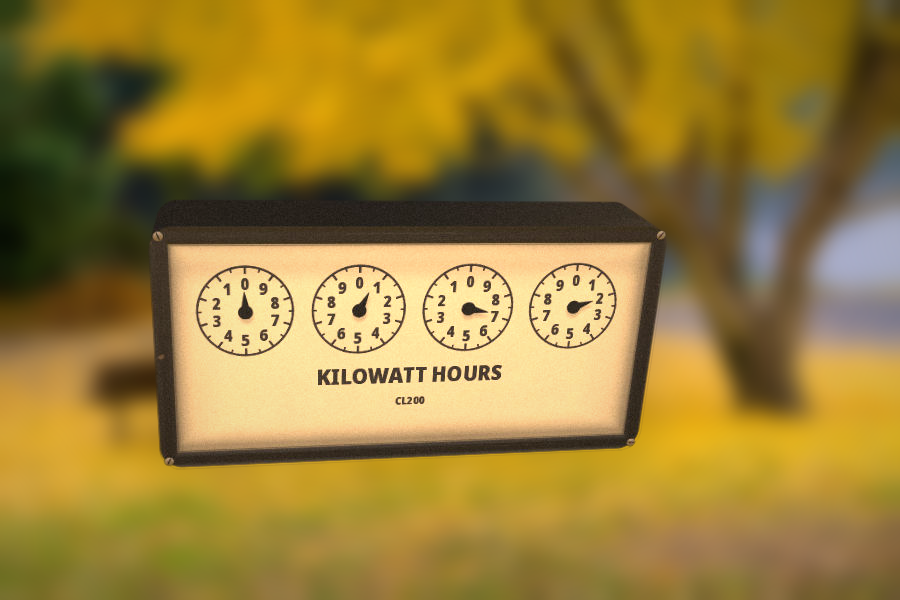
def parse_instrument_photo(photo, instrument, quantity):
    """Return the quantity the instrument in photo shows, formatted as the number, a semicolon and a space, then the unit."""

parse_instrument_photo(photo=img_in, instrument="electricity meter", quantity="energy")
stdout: 72; kWh
